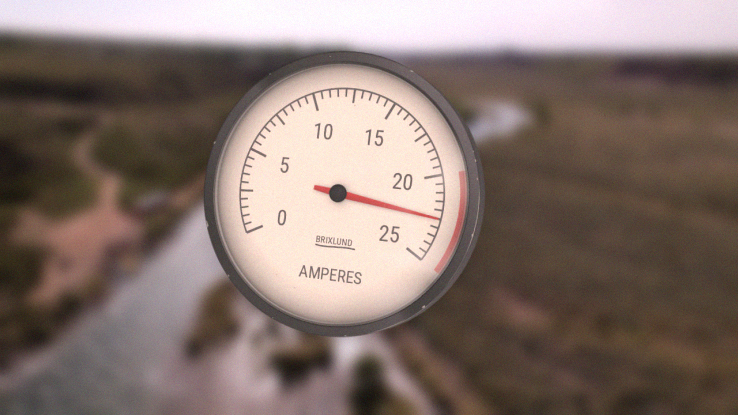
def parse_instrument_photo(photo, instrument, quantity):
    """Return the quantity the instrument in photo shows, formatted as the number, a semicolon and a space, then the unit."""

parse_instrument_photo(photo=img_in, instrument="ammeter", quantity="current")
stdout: 22.5; A
